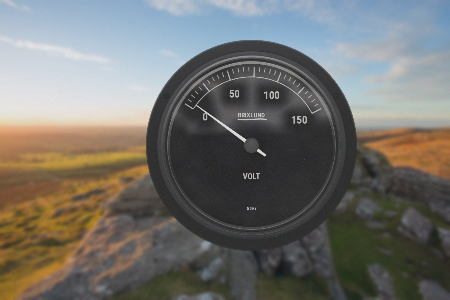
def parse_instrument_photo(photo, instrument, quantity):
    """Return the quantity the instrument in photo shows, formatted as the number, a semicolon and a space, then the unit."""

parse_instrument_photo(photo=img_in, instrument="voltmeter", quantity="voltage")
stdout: 5; V
